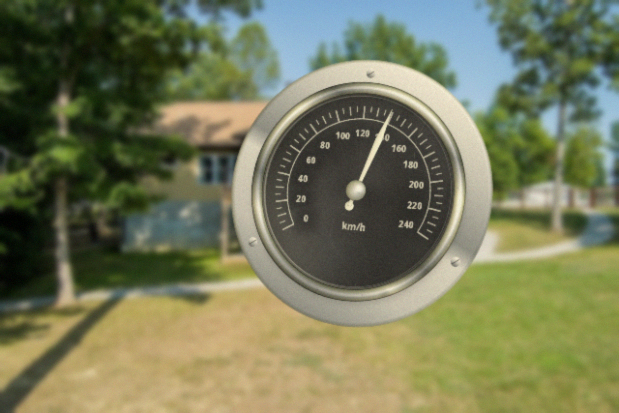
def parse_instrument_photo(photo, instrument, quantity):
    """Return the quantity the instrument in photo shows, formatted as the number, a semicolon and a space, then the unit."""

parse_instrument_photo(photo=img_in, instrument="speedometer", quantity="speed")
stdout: 140; km/h
